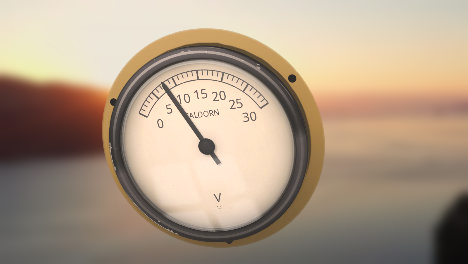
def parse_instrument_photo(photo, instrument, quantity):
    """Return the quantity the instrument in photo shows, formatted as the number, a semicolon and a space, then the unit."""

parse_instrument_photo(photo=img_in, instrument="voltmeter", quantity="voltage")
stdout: 8; V
